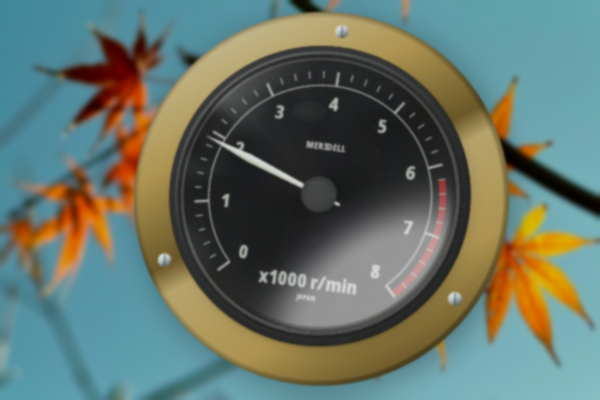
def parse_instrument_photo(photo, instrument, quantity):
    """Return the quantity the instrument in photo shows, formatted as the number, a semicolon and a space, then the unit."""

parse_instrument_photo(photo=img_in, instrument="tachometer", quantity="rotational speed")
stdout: 1900; rpm
